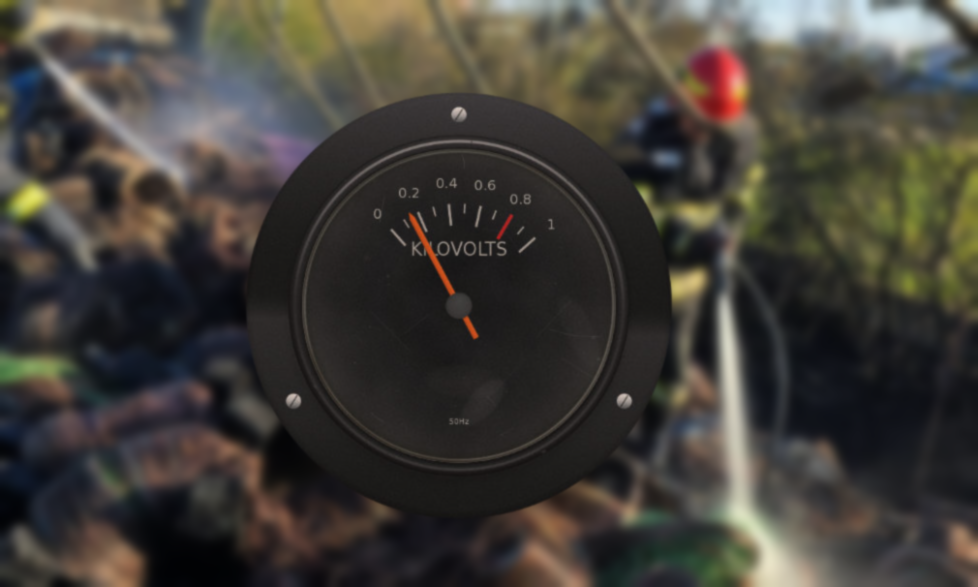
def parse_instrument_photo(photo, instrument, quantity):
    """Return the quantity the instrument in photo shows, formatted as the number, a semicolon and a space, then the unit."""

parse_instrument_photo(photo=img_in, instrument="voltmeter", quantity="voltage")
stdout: 0.15; kV
